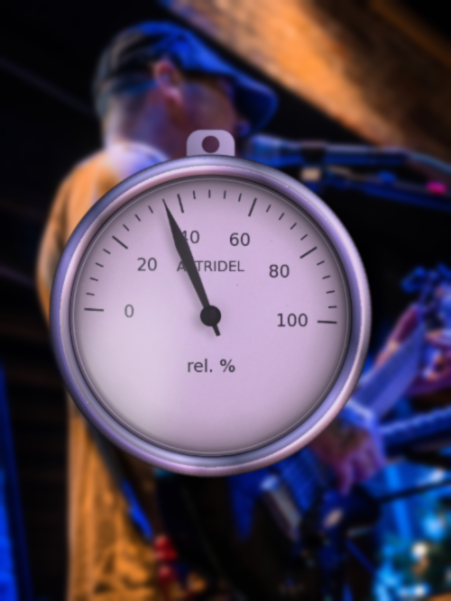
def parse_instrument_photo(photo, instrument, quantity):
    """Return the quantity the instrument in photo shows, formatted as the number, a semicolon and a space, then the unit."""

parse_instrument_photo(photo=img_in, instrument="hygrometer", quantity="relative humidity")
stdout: 36; %
